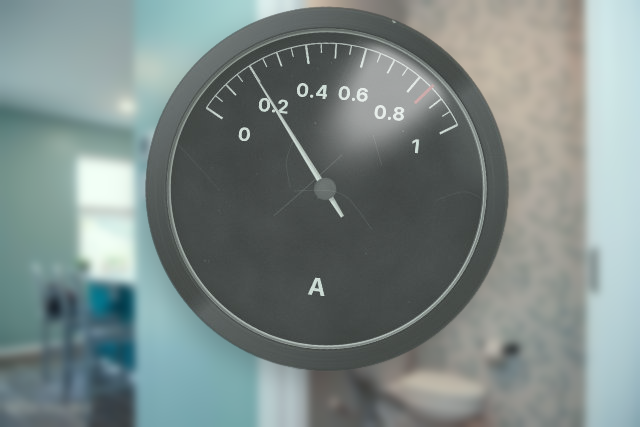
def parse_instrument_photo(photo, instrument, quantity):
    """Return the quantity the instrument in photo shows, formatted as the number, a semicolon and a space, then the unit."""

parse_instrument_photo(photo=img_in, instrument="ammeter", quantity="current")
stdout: 0.2; A
